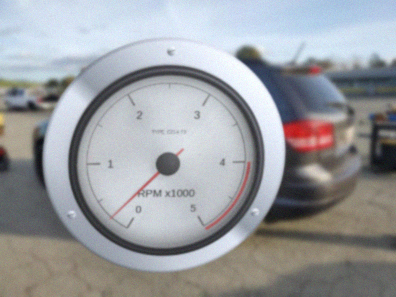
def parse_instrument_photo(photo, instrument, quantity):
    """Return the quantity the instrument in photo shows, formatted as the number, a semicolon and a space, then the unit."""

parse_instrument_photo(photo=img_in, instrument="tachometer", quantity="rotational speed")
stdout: 250; rpm
